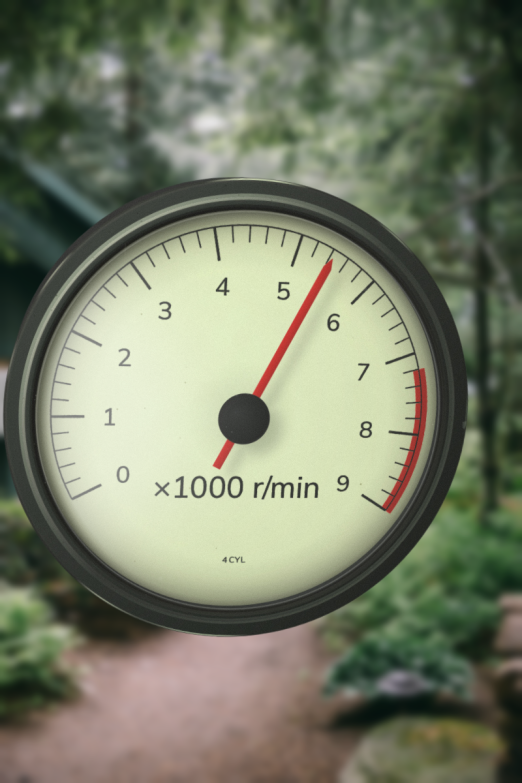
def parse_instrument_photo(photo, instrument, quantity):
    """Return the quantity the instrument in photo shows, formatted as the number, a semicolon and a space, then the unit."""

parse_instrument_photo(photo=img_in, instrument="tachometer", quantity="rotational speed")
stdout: 5400; rpm
